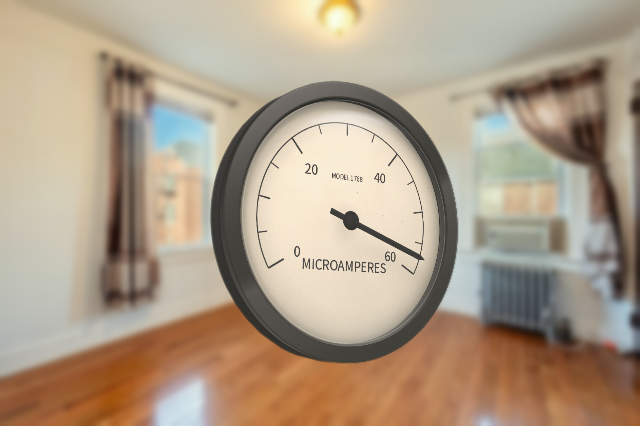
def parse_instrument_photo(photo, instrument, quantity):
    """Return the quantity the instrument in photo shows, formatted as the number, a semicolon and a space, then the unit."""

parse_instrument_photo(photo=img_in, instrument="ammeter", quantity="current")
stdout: 57.5; µA
